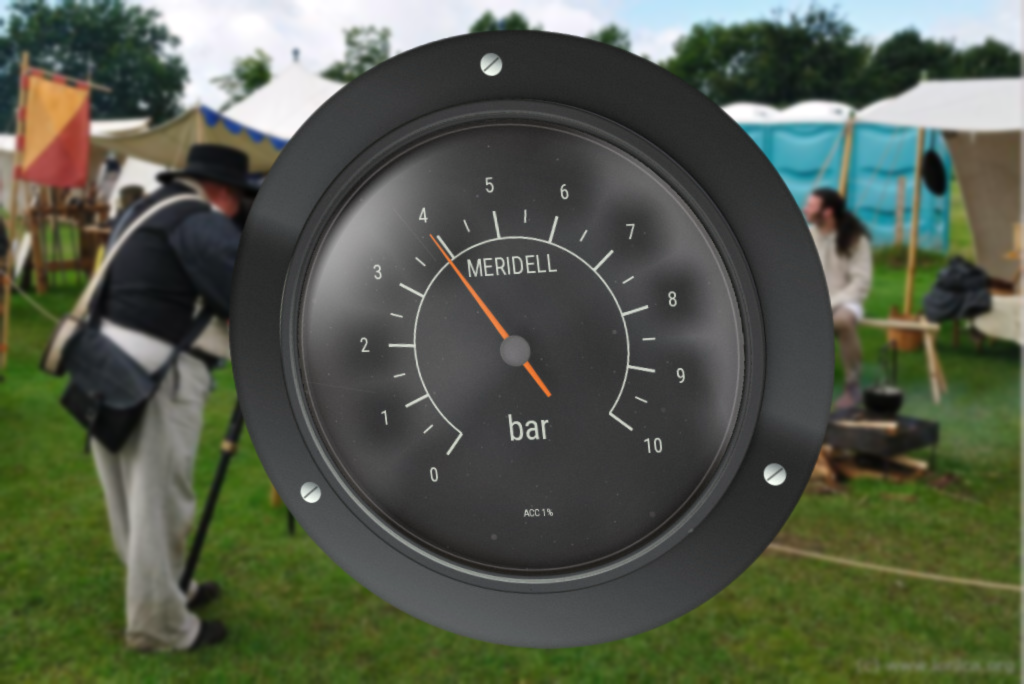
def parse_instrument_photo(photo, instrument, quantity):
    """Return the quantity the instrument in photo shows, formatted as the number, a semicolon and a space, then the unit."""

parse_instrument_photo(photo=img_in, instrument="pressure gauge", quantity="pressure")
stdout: 4; bar
